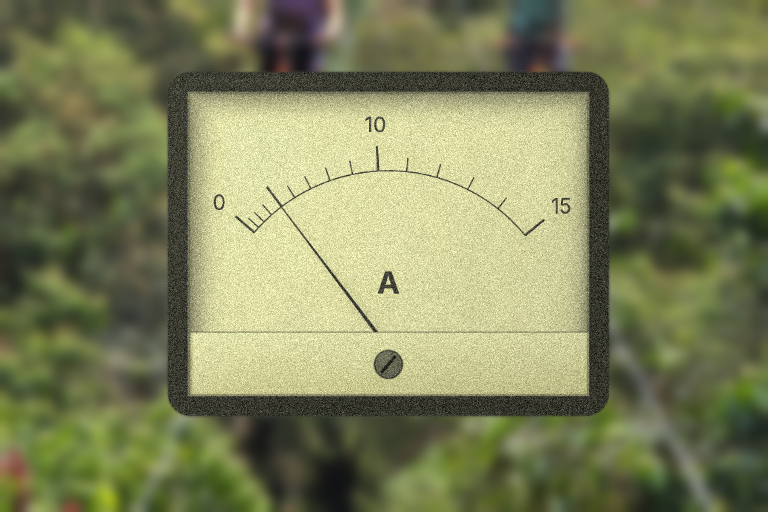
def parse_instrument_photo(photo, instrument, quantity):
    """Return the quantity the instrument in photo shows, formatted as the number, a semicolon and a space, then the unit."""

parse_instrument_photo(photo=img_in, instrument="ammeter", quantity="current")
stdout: 5; A
